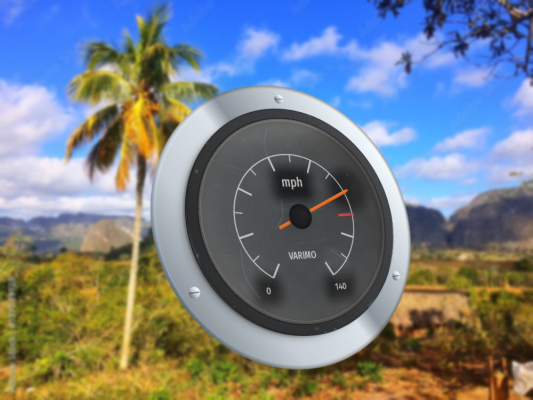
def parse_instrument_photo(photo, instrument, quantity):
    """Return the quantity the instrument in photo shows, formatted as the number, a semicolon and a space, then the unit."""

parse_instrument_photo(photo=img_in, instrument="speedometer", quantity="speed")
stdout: 100; mph
